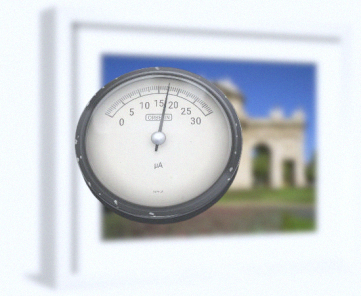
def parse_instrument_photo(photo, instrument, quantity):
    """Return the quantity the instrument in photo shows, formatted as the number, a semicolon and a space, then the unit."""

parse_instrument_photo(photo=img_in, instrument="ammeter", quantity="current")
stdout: 17.5; µA
